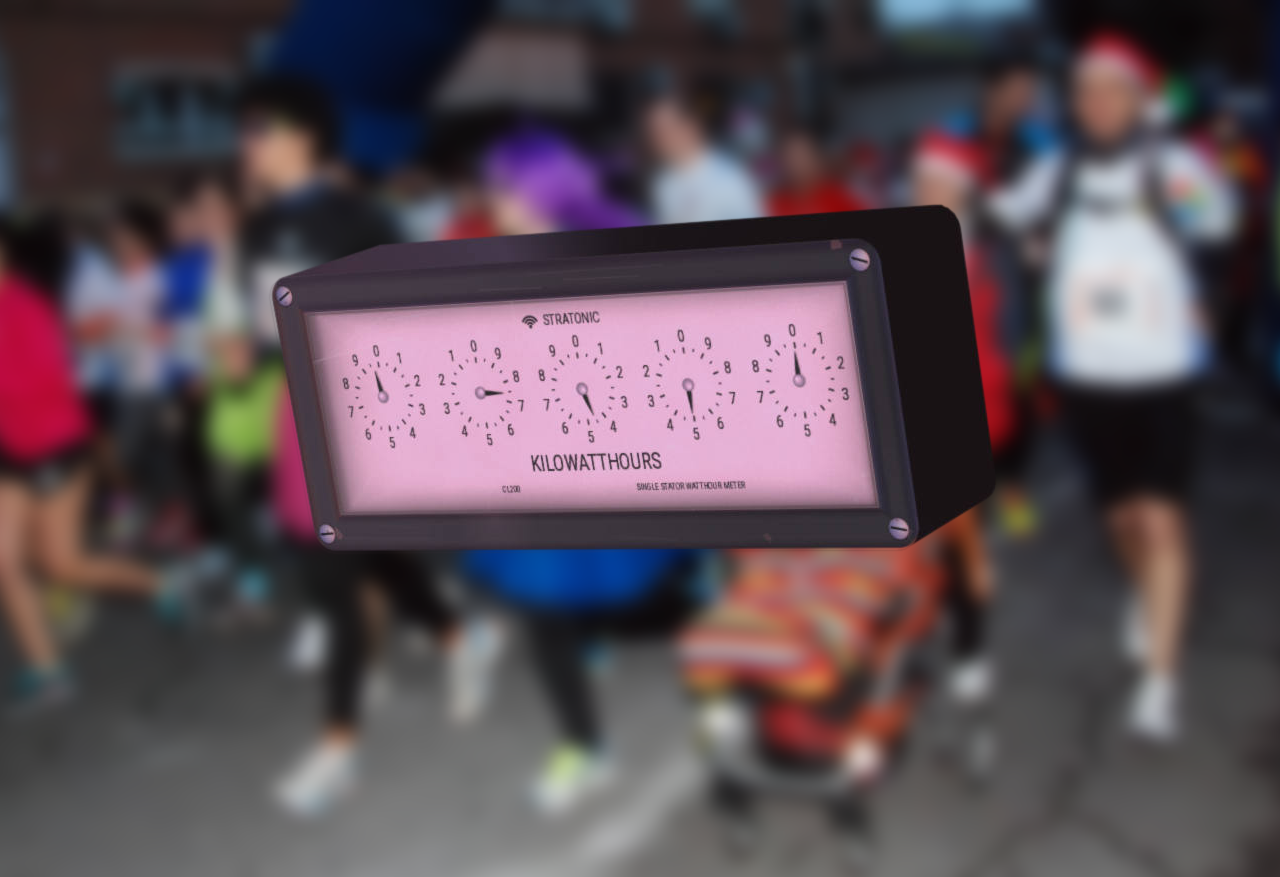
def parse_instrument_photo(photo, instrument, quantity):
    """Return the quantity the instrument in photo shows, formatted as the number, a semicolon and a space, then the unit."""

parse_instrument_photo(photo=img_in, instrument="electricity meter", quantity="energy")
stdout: 97450; kWh
